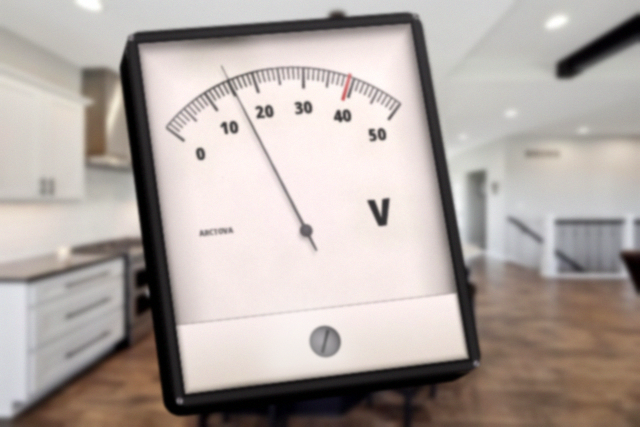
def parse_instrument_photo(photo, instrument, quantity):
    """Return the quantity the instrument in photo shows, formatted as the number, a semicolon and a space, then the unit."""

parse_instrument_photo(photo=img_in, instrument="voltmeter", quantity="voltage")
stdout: 15; V
